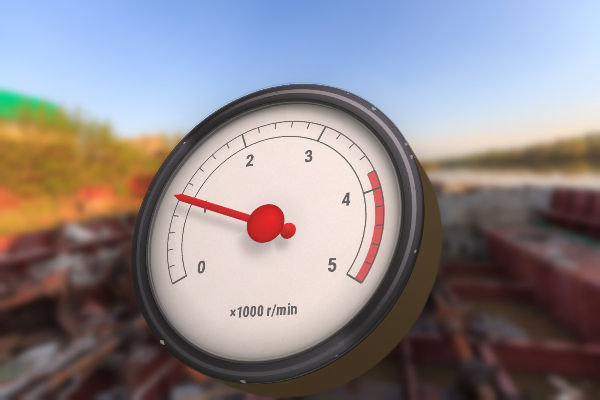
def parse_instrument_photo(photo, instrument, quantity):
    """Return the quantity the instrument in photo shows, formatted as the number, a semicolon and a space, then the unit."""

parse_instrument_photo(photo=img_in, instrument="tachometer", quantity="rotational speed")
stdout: 1000; rpm
